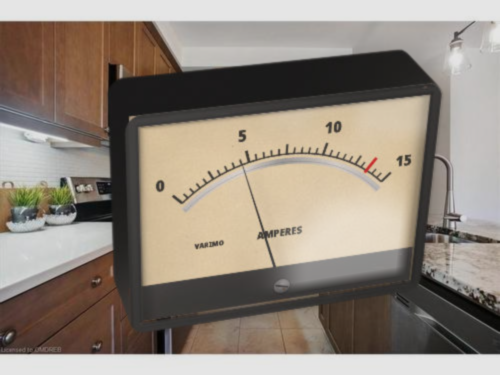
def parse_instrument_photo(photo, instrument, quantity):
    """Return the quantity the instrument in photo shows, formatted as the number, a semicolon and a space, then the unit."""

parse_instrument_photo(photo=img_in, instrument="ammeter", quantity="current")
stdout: 4.5; A
